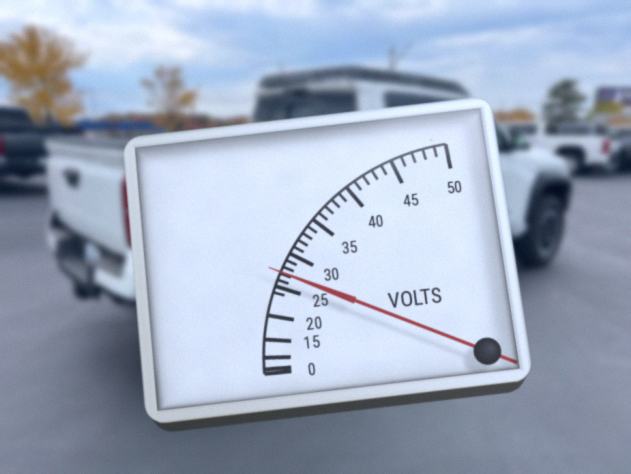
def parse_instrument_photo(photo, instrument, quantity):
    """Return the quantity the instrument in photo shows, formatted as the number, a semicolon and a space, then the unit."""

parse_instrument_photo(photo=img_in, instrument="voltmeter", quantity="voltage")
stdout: 27; V
